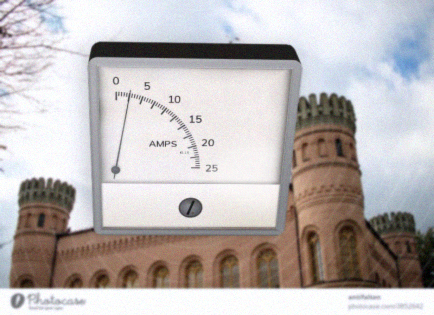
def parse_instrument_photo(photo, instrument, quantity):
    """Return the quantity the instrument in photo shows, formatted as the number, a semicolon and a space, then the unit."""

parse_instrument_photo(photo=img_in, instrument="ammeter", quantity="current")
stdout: 2.5; A
